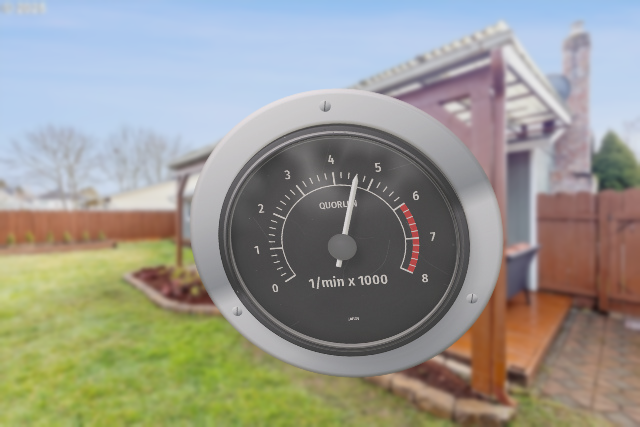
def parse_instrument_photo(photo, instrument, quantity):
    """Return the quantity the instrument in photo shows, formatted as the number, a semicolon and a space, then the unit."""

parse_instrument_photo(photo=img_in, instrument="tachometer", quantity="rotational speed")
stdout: 4600; rpm
